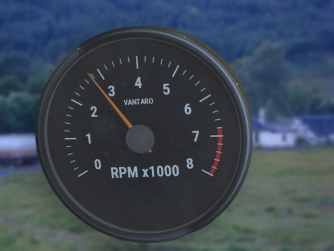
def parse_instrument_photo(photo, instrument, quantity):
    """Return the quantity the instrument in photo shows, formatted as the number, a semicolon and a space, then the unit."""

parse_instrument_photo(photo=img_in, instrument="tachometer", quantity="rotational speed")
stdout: 2800; rpm
